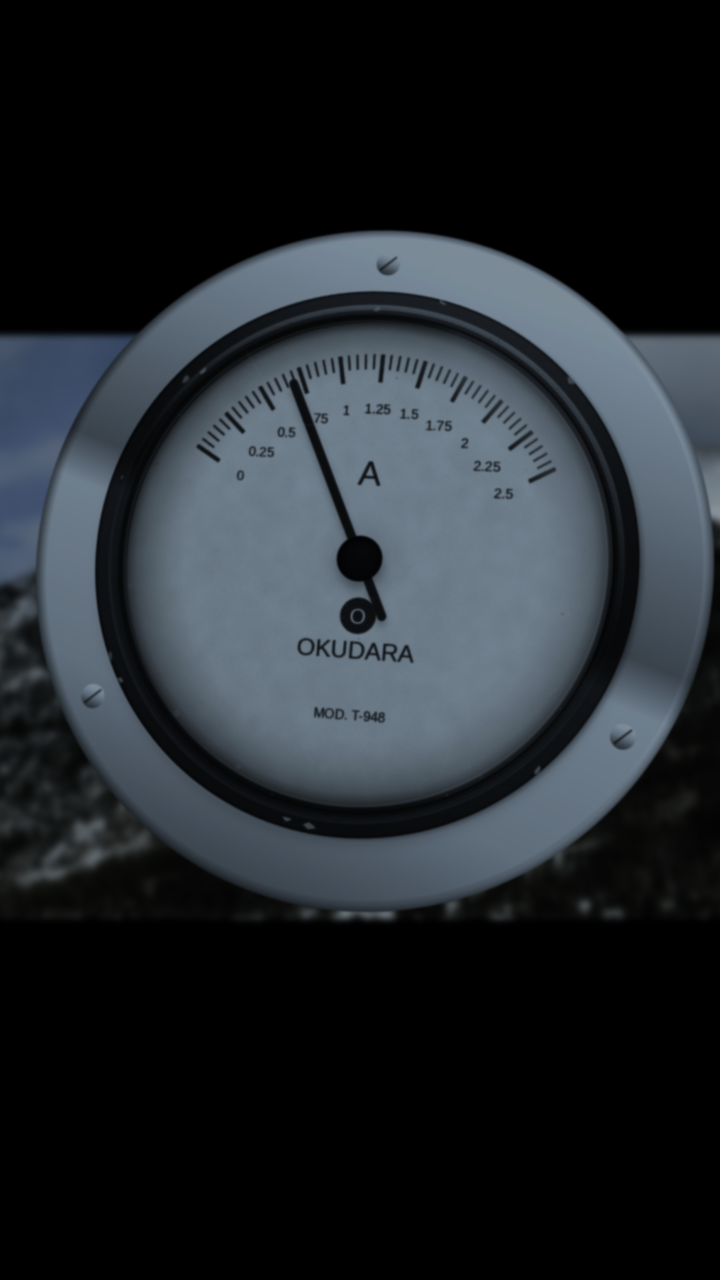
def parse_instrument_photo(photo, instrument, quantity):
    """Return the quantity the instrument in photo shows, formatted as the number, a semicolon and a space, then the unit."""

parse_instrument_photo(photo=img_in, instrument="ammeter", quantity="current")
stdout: 0.7; A
